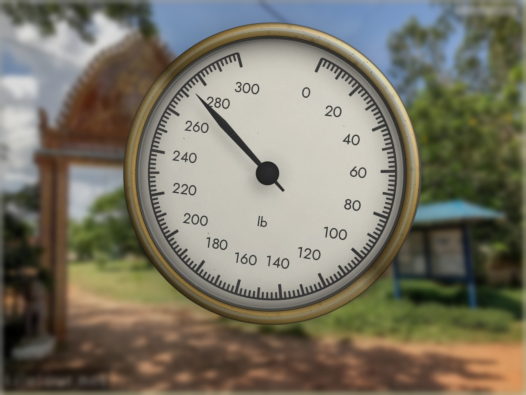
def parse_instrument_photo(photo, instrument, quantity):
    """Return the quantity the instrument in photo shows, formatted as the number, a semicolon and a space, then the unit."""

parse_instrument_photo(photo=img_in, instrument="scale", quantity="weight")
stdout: 274; lb
